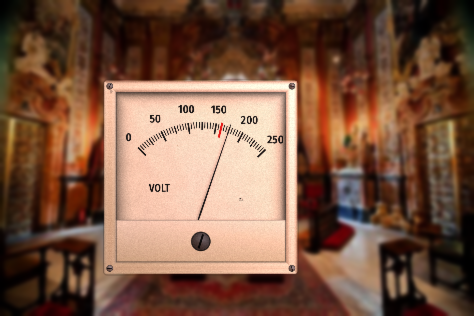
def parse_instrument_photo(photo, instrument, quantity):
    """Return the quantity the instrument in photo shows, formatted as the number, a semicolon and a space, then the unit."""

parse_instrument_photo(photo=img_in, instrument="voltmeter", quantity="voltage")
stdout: 175; V
